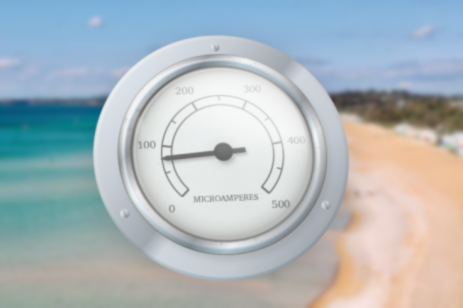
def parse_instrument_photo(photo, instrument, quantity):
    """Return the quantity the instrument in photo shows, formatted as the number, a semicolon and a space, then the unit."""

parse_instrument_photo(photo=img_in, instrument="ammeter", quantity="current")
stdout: 75; µA
